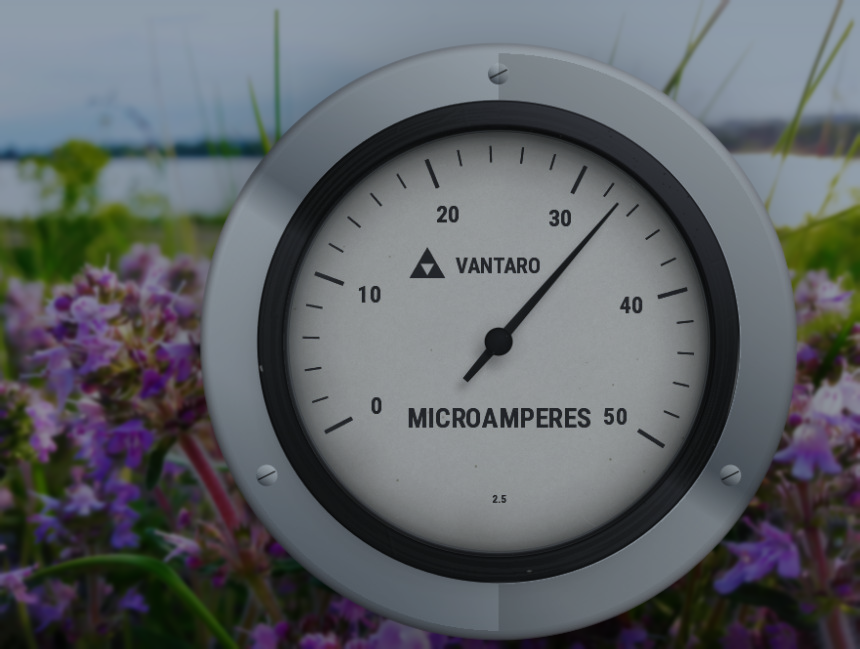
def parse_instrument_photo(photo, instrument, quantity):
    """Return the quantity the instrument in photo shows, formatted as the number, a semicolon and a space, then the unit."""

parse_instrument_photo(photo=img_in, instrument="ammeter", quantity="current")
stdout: 33; µA
